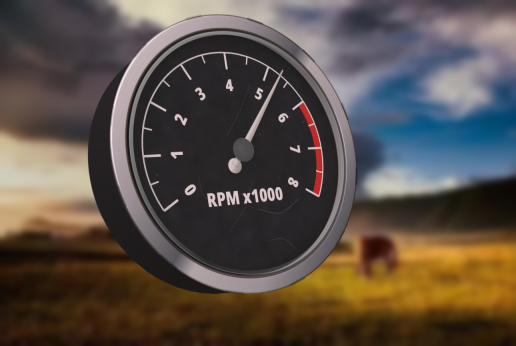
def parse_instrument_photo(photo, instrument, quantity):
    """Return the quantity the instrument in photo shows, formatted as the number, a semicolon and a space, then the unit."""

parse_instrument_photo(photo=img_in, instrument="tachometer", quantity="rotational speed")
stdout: 5250; rpm
